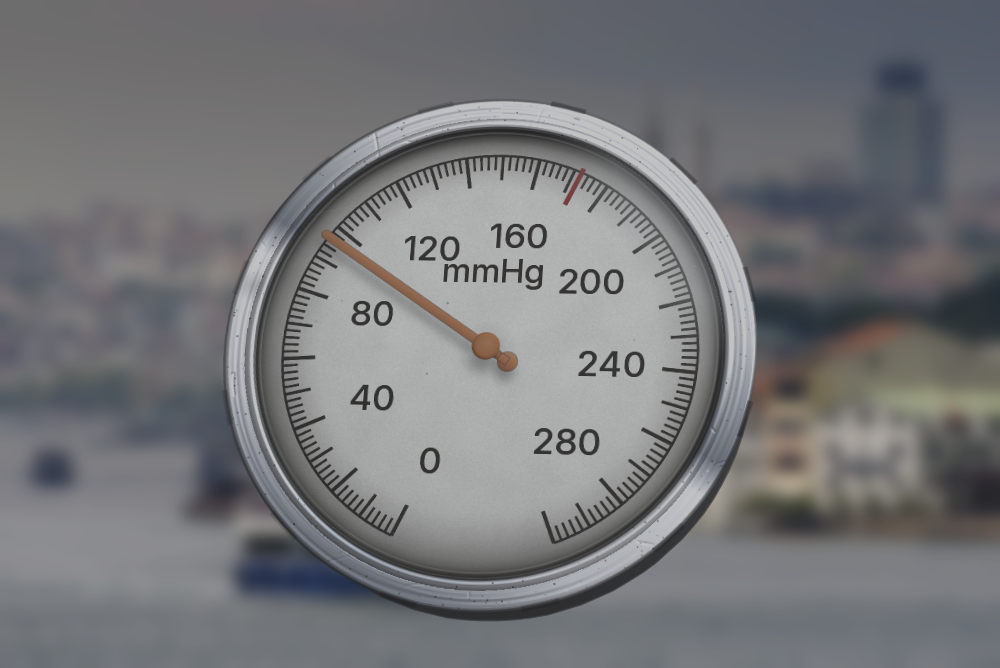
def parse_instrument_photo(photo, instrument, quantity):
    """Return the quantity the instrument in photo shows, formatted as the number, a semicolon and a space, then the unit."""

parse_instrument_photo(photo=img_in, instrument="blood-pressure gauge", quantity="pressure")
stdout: 96; mmHg
